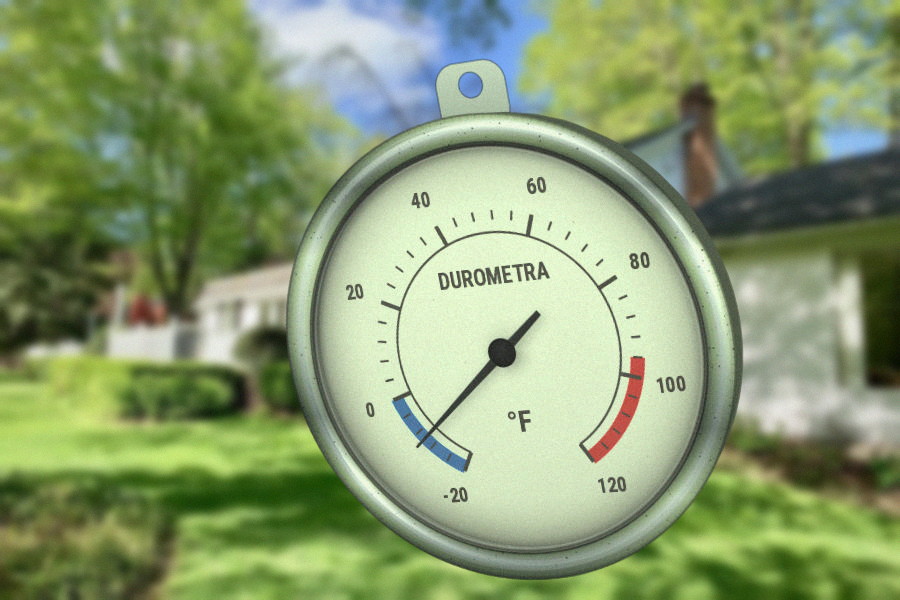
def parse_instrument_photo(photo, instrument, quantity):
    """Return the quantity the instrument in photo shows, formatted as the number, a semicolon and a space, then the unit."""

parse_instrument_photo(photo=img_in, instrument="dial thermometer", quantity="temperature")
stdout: -10; °F
